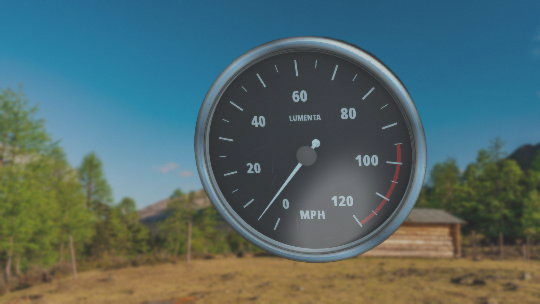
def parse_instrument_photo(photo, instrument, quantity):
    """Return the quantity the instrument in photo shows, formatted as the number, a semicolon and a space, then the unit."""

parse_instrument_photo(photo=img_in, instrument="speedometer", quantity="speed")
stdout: 5; mph
